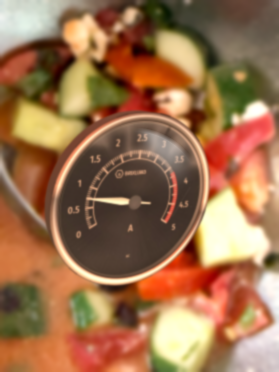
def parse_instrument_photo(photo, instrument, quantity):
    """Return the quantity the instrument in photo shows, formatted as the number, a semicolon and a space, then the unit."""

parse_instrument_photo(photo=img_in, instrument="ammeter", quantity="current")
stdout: 0.75; A
